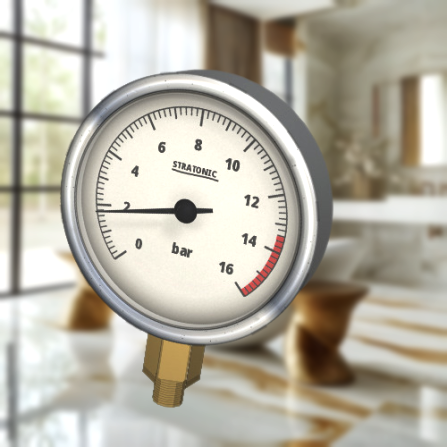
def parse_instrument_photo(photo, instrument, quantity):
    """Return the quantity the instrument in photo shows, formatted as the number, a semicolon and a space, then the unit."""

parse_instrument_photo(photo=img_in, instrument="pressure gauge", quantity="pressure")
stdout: 1.8; bar
